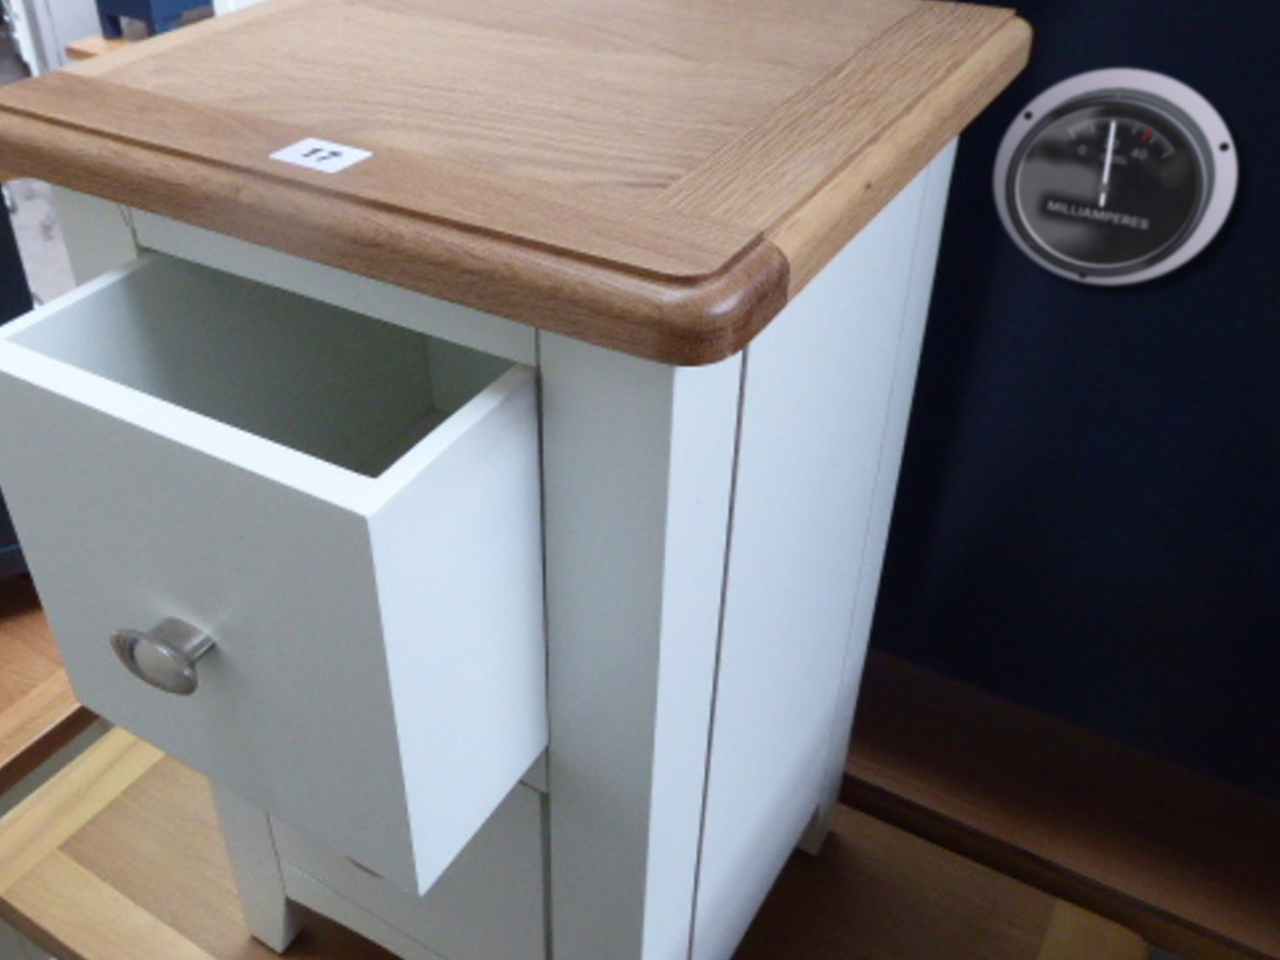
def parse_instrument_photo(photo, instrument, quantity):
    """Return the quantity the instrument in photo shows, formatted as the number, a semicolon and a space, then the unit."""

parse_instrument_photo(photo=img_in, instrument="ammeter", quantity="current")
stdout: 20; mA
